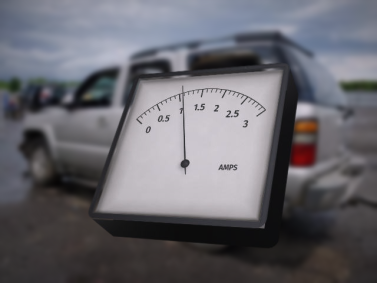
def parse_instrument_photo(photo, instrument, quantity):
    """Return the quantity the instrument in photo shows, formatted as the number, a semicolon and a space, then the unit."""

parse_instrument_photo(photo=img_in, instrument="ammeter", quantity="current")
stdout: 1.1; A
